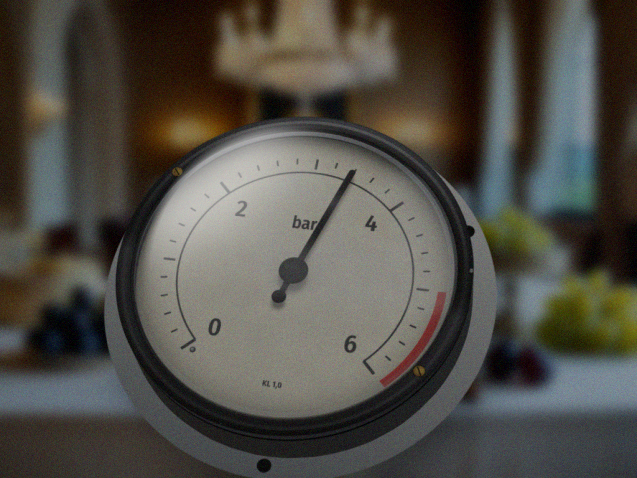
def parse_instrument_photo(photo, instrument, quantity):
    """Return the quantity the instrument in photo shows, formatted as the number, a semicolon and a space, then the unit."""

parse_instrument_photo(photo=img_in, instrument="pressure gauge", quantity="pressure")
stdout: 3.4; bar
